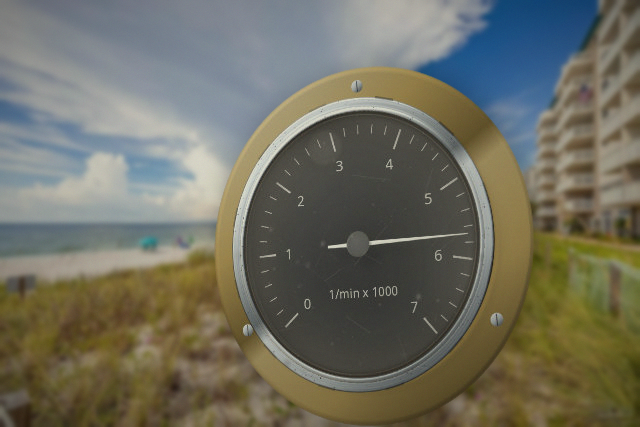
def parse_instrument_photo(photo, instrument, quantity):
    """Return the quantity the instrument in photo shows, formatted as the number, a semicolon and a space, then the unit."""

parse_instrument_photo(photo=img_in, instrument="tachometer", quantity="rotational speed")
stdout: 5700; rpm
